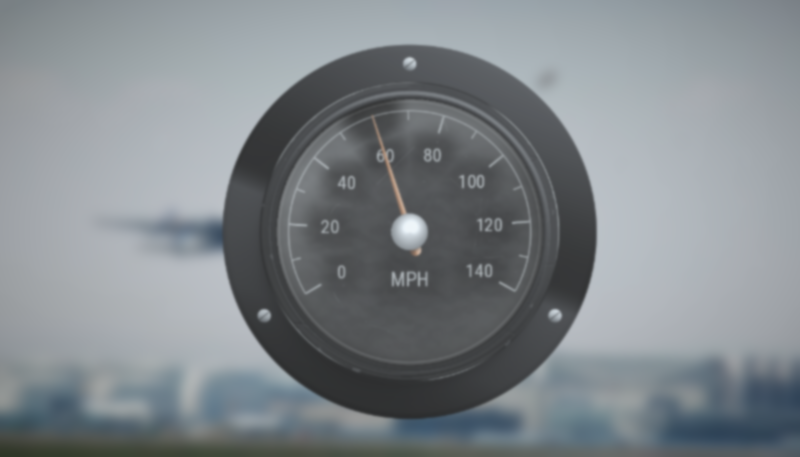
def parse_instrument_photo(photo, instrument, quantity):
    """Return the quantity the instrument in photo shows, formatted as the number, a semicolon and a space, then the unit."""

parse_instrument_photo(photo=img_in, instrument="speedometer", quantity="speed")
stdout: 60; mph
